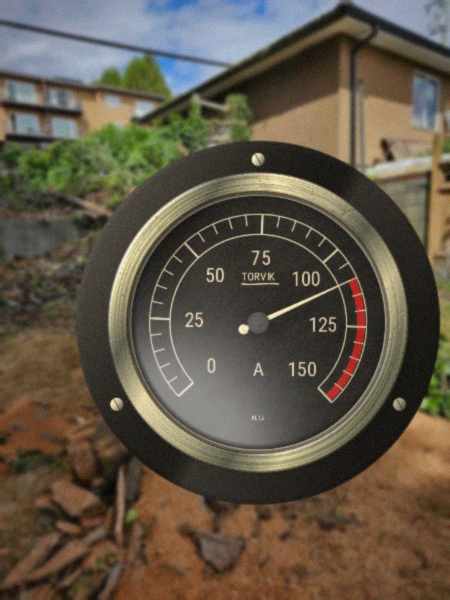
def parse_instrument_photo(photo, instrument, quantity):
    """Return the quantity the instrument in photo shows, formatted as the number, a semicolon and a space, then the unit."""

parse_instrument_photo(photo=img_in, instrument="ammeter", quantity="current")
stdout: 110; A
